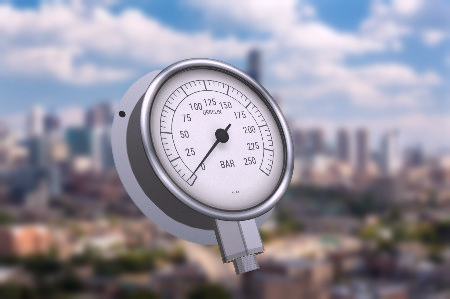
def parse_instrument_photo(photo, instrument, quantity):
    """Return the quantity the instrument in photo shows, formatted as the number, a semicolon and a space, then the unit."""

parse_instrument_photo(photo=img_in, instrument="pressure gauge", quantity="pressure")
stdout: 5; bar
